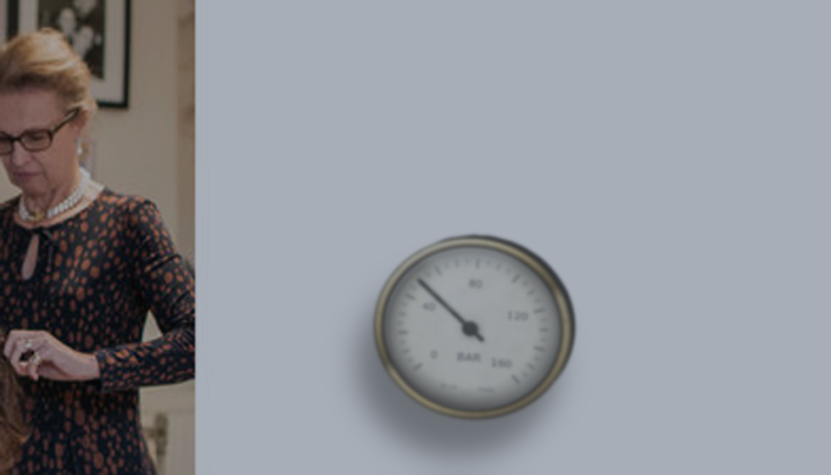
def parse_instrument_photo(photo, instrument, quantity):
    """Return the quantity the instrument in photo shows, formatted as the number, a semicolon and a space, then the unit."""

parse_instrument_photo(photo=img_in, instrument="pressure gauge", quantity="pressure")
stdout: 50; bar
